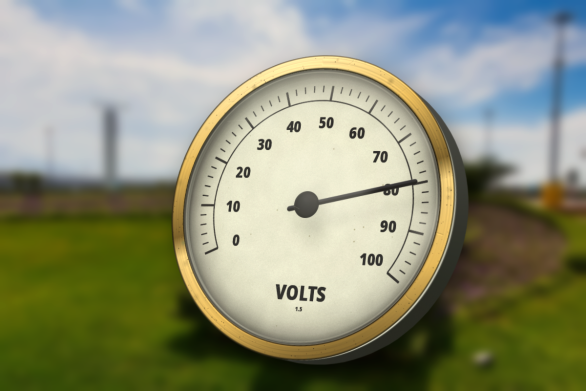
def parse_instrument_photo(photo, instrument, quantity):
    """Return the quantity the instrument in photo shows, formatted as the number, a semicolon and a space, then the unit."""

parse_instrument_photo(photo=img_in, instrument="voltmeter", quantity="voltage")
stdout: 80; V
